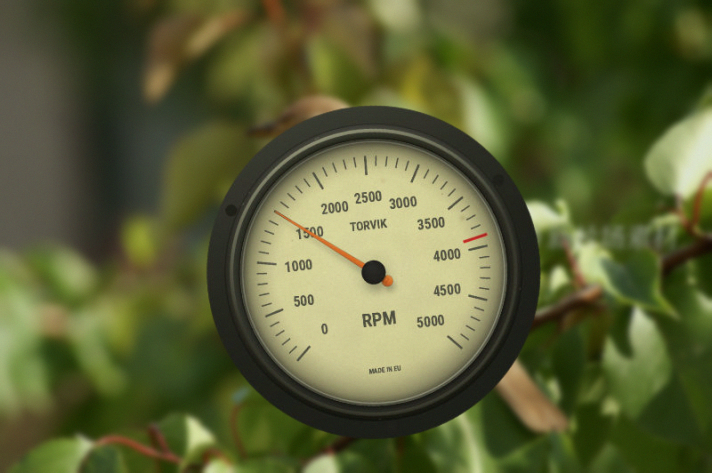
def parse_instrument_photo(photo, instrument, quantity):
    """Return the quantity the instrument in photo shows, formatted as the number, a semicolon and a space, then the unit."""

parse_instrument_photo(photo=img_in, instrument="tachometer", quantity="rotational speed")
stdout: 1500; rpm
